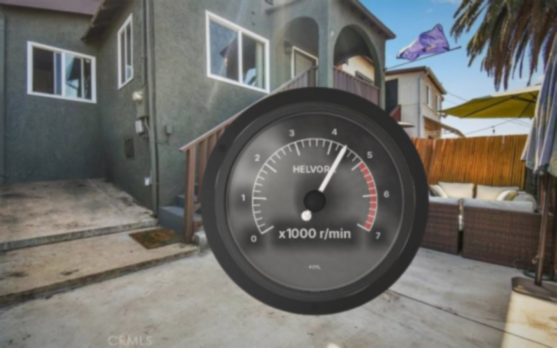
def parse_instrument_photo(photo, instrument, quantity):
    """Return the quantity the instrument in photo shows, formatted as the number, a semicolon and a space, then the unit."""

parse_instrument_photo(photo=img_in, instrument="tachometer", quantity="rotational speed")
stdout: 4400; rpm
